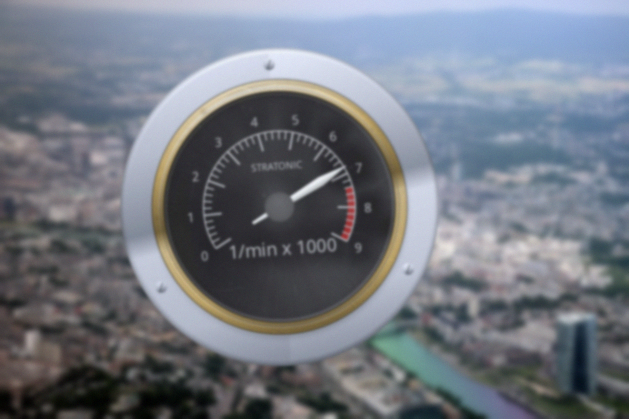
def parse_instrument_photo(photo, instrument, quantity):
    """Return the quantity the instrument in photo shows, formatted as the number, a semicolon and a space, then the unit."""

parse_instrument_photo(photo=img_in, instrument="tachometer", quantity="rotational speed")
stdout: 6800; rpm
